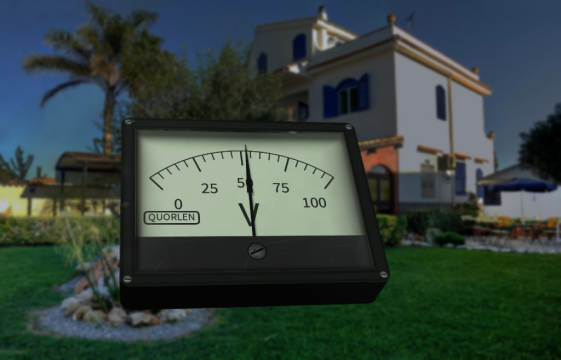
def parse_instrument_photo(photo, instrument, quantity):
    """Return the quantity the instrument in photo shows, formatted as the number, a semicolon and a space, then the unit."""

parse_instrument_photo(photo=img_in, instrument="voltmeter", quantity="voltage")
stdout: 52.5; V
